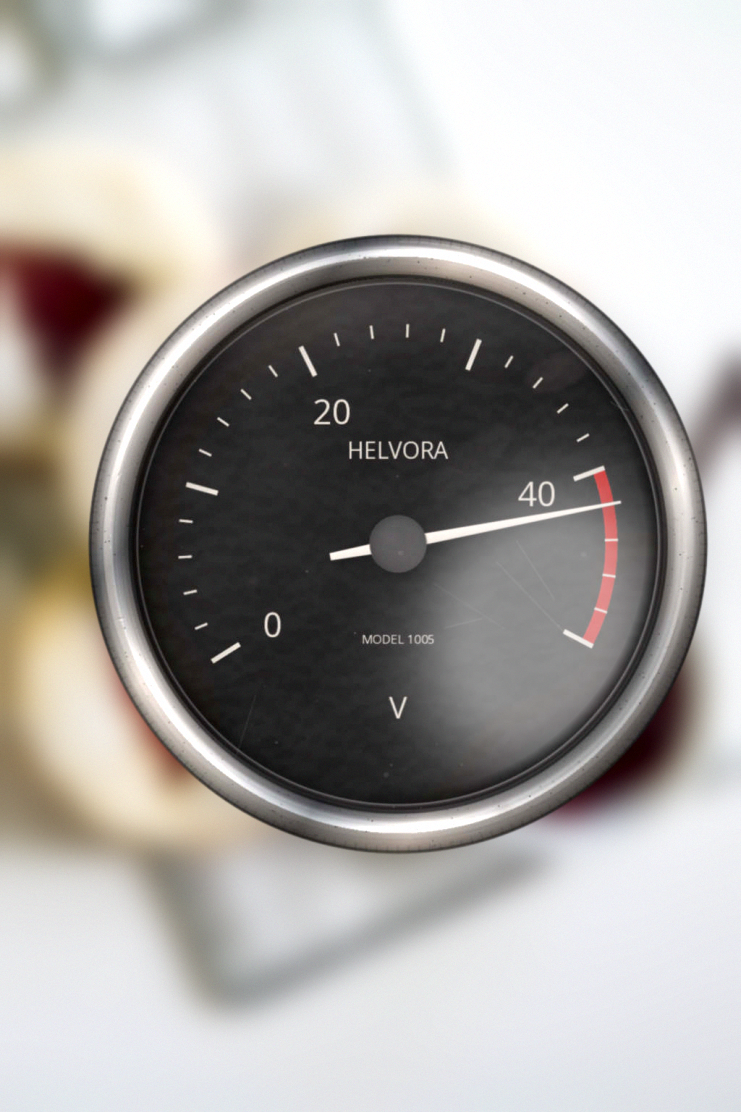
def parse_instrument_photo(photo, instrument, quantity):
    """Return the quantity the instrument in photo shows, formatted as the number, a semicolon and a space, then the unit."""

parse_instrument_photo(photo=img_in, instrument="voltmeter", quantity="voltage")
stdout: 42; V
